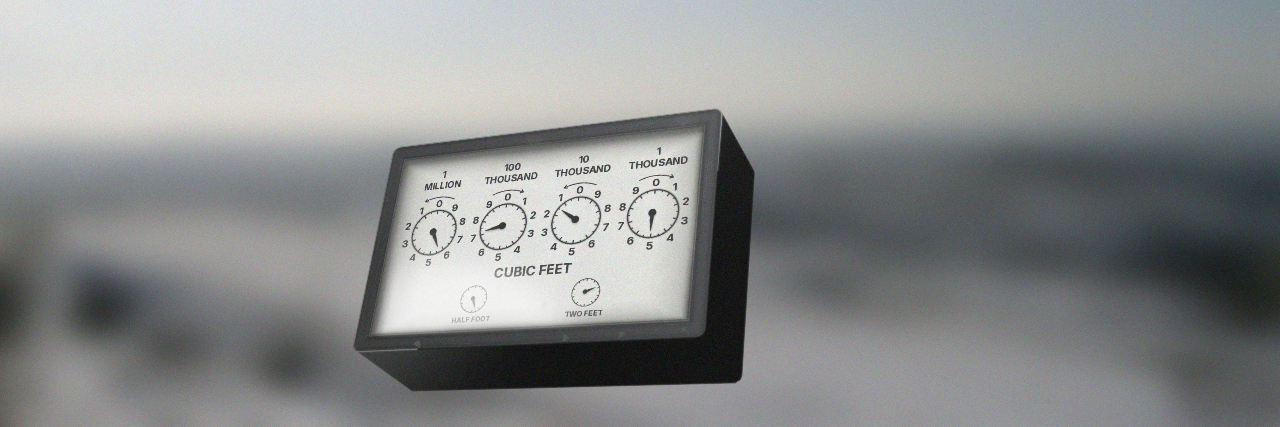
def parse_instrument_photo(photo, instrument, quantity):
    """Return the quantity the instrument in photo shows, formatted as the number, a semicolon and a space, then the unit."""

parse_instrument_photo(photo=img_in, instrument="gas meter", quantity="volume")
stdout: 571500; ft³
